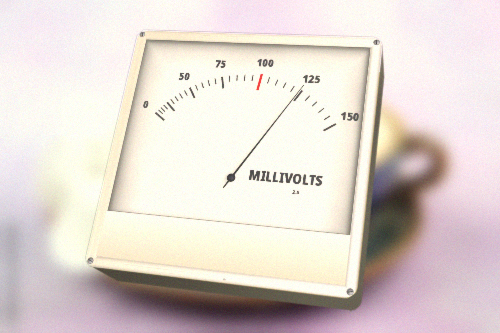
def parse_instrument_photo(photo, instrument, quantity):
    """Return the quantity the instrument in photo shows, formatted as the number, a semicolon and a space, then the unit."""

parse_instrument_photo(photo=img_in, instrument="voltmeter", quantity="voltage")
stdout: 125; mV
